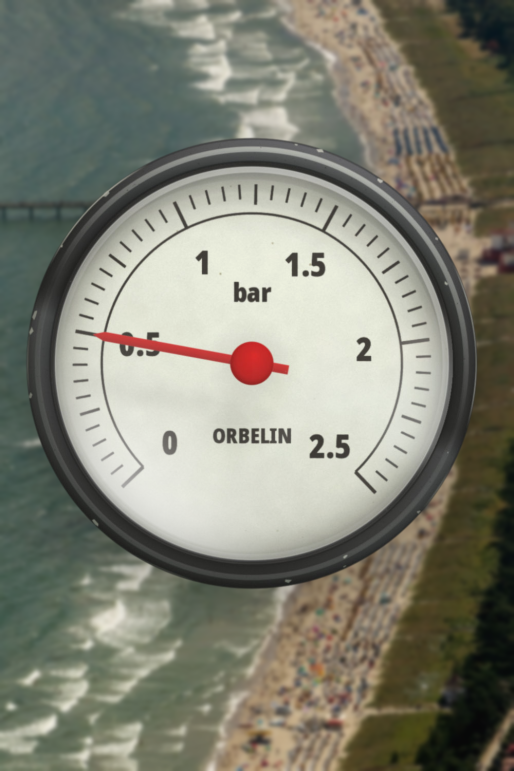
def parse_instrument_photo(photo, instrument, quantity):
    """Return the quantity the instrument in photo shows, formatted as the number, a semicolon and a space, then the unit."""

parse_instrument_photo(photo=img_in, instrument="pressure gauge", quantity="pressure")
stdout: 0.5; bar
